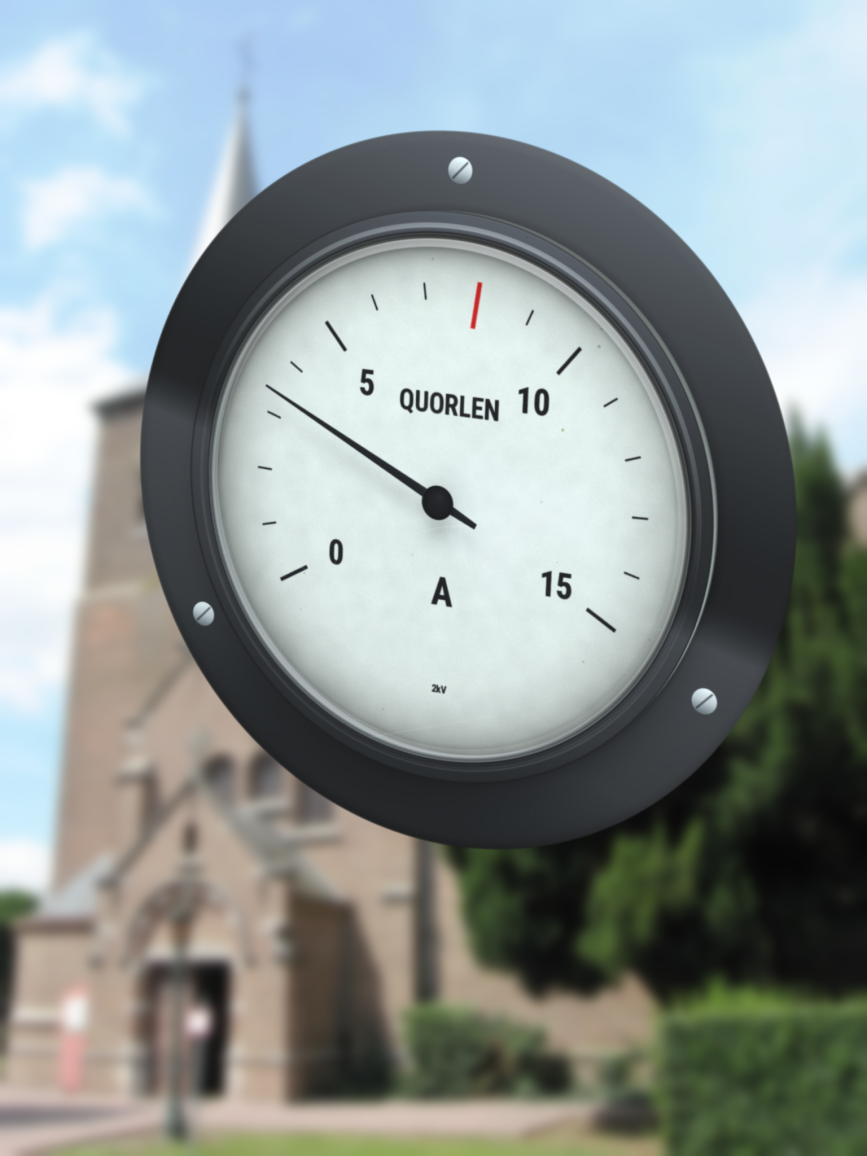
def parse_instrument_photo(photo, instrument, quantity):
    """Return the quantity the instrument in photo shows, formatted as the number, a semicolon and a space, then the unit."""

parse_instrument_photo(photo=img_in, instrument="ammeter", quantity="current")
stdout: 3.5; A
